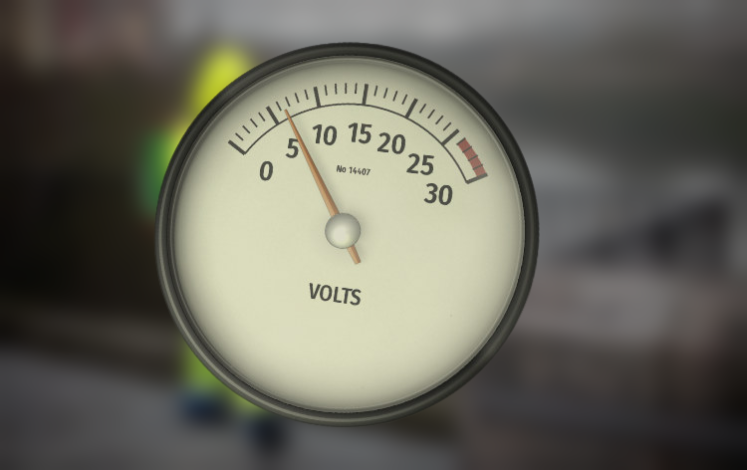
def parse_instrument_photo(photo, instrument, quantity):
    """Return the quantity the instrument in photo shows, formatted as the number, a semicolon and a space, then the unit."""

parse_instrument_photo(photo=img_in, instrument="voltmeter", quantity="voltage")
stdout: 6.5; V
